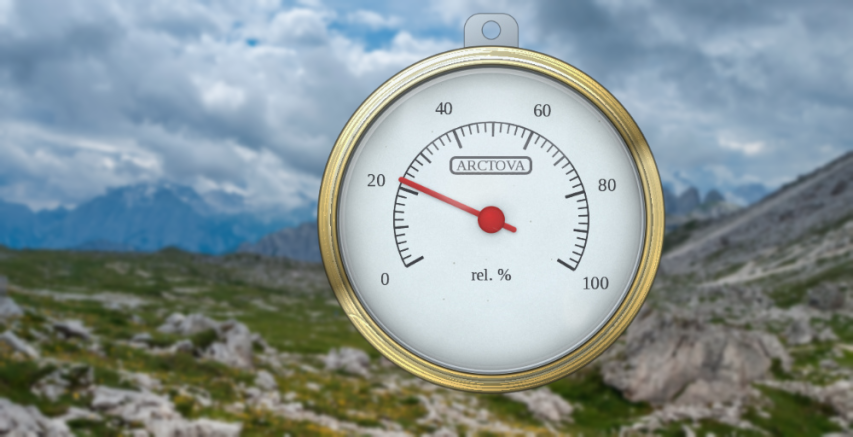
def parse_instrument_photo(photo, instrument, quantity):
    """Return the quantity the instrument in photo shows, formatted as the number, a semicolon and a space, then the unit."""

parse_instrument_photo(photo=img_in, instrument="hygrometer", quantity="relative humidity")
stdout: 22; %
